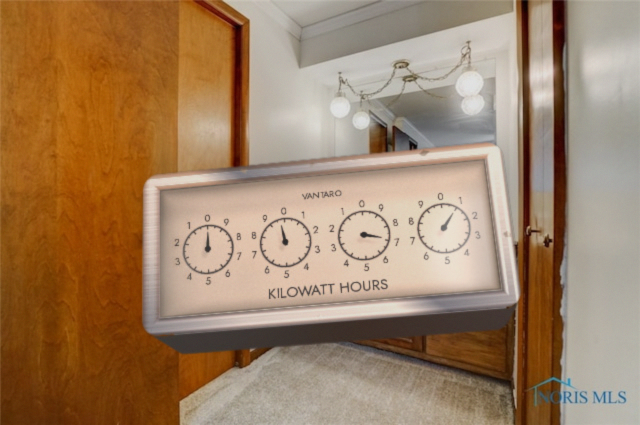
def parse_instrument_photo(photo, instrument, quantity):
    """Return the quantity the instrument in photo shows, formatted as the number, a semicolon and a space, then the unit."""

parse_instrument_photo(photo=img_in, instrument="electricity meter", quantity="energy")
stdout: 9971; kWh
